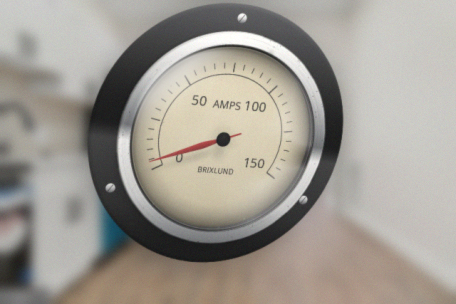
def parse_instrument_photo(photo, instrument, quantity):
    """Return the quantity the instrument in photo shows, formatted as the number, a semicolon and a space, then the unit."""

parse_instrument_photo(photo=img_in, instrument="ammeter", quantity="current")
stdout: 5; A
